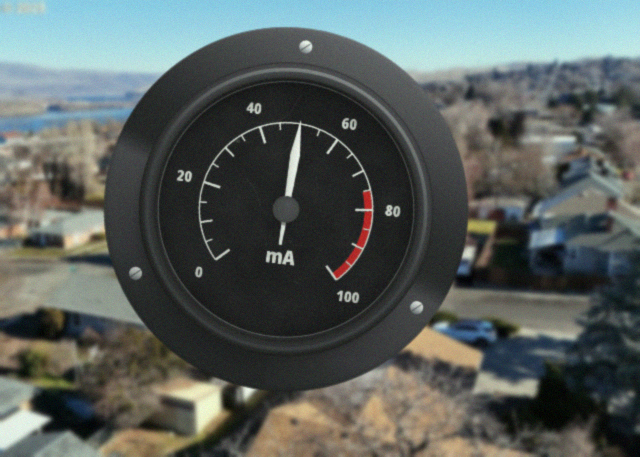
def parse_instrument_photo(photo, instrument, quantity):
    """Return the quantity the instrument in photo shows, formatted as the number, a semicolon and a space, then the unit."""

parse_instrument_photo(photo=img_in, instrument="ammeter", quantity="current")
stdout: 50; mA
